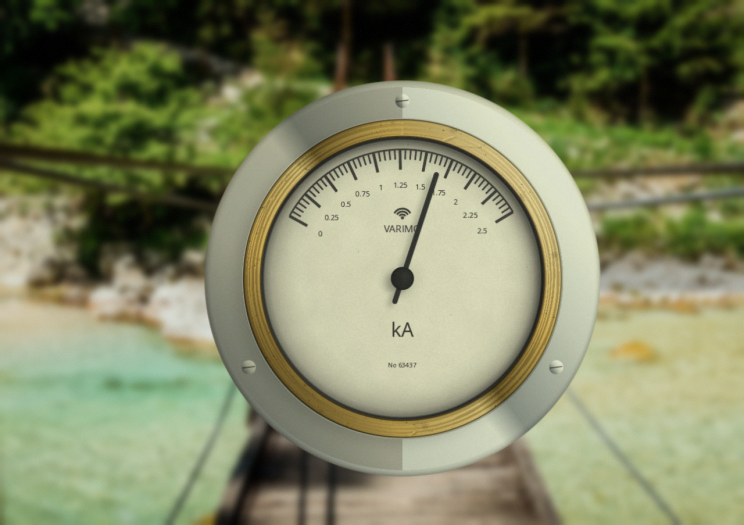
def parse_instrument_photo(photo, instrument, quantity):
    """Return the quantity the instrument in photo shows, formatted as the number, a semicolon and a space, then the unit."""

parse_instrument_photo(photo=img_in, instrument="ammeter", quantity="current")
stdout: 1.65; kA
